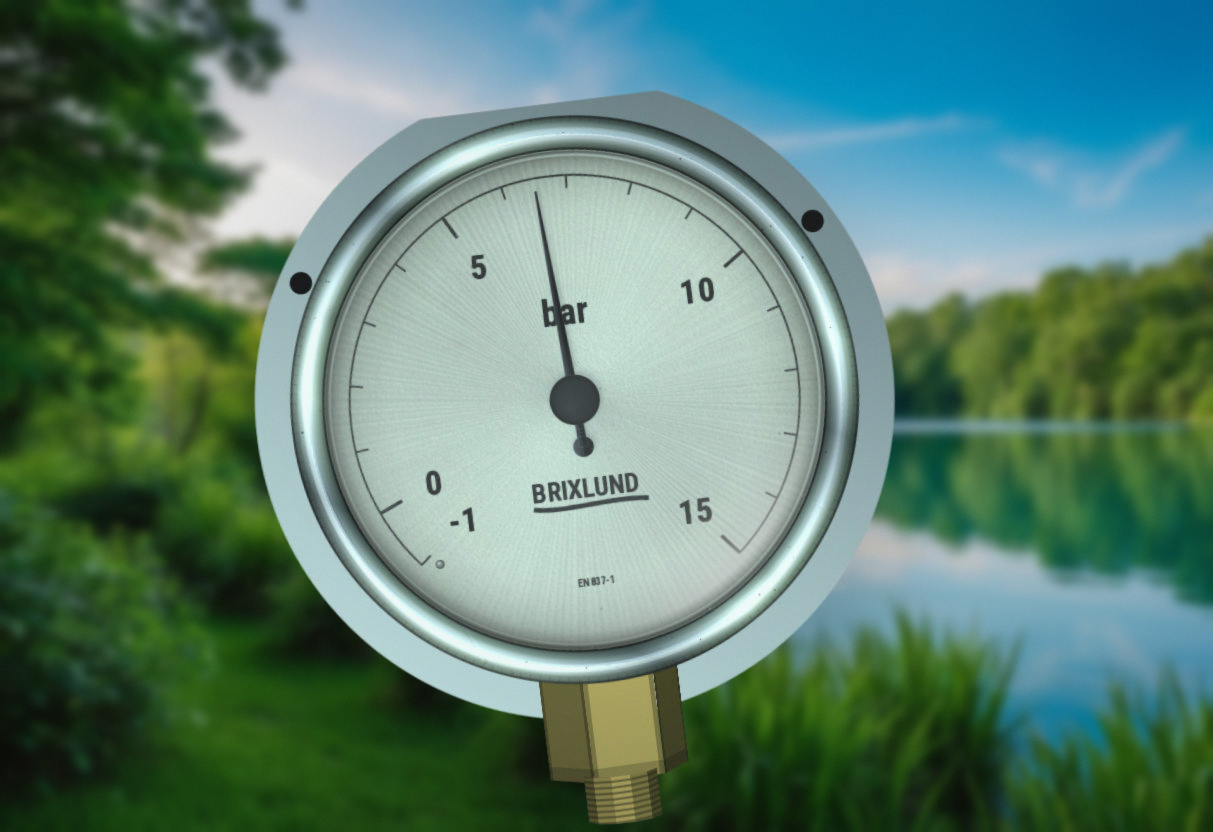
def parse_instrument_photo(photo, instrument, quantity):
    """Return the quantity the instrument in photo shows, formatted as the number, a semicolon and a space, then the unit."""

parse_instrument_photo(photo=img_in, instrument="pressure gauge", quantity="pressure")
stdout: 6.5; bar
